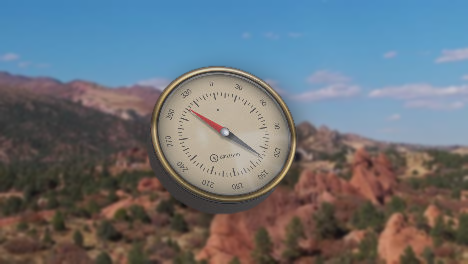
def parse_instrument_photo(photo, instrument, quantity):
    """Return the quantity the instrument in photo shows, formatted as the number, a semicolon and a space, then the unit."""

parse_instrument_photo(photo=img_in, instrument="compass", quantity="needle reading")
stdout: 315; °
